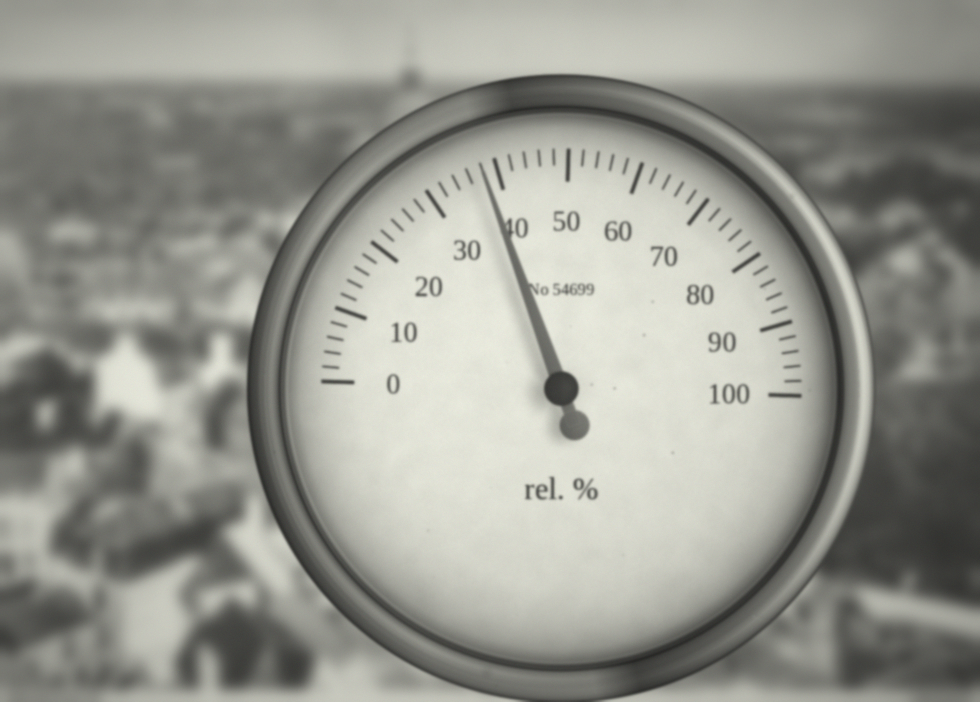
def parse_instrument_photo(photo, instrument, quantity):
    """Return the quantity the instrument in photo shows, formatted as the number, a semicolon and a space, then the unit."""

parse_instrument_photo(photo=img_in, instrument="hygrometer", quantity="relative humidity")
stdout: 38; %
